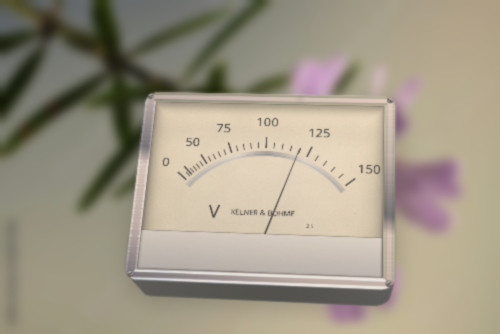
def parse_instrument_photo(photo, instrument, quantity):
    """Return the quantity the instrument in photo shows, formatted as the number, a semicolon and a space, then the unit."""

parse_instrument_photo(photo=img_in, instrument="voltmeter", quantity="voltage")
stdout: 120; V
